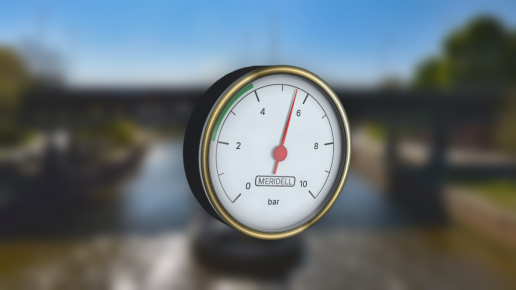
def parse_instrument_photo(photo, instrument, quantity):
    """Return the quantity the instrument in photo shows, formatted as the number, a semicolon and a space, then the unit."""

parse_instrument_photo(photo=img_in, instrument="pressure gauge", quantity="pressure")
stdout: 5.5; bar
